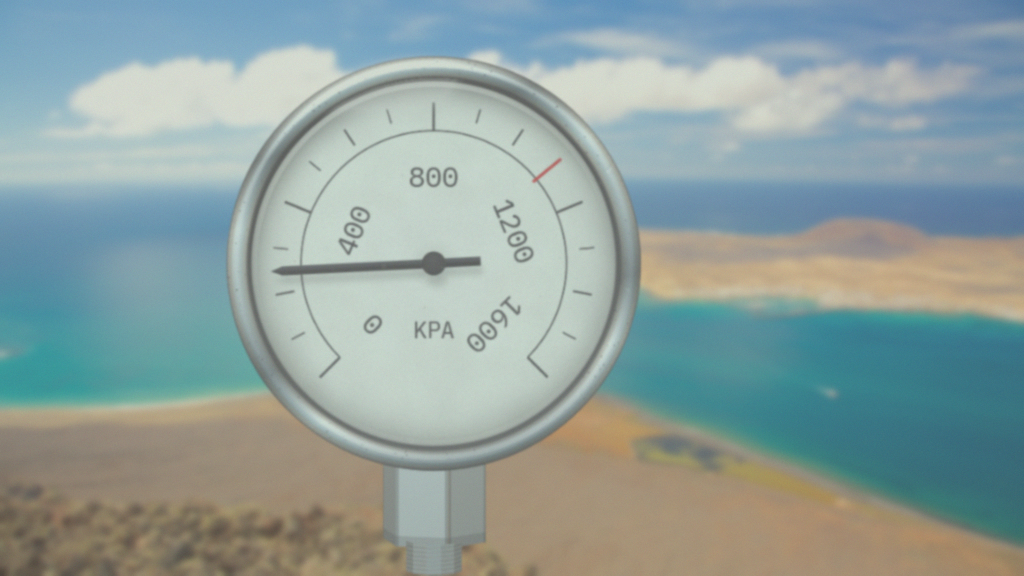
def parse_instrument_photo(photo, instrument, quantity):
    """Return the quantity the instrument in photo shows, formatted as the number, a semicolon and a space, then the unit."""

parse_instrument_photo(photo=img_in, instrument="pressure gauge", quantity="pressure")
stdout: 250; kPa
